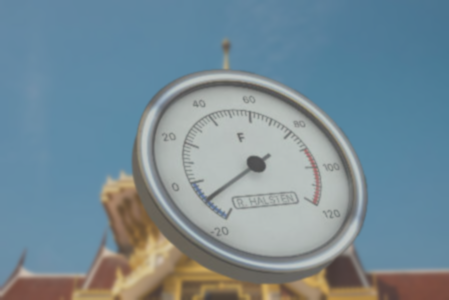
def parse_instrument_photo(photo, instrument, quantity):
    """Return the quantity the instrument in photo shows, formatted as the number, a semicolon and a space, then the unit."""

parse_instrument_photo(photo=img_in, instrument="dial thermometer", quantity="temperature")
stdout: -10; °F
